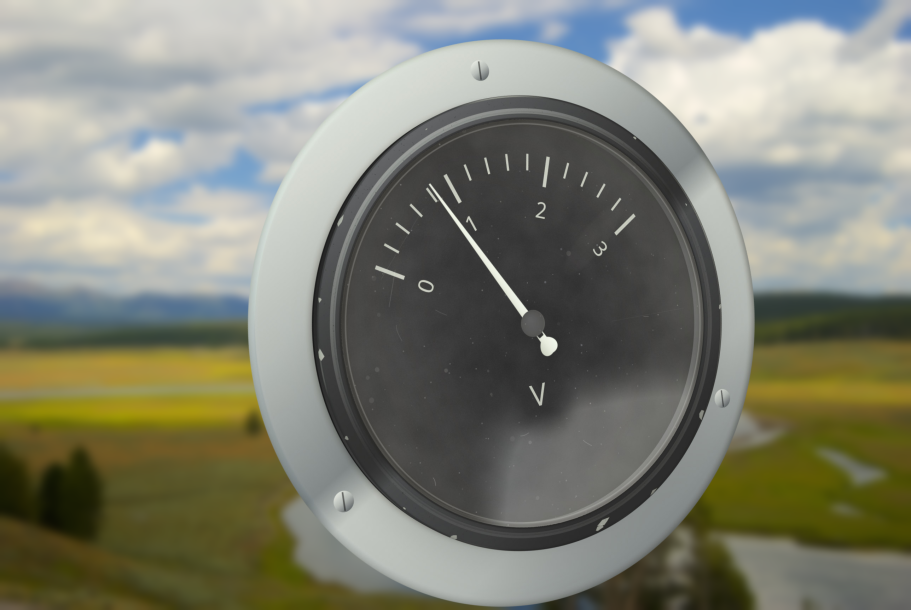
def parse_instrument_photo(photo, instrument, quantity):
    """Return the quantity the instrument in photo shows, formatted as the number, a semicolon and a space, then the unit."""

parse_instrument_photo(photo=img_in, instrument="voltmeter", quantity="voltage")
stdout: 0.8; V
